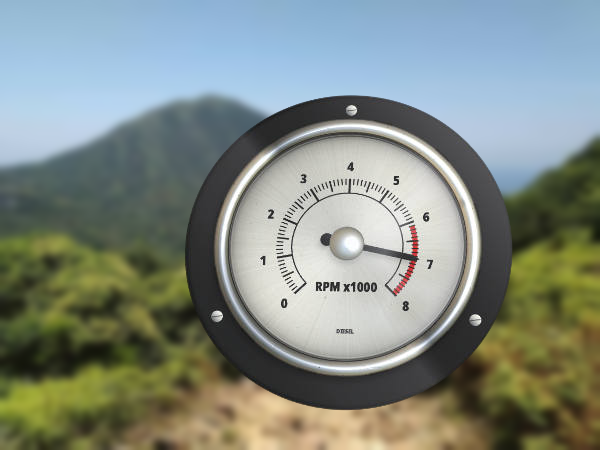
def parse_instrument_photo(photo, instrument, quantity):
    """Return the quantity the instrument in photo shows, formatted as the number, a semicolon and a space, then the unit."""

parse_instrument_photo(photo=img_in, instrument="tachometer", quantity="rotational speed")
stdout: 7000; rpm
